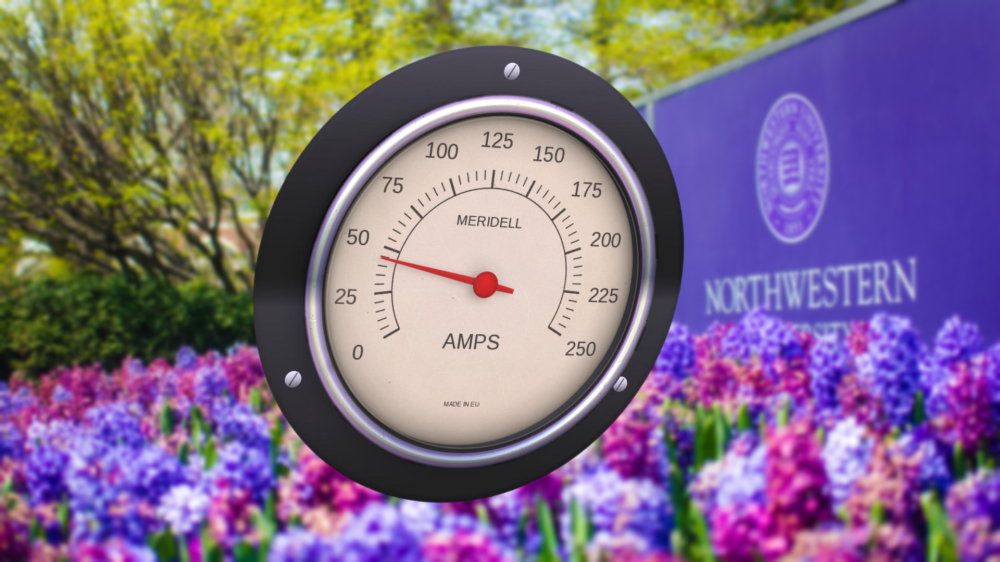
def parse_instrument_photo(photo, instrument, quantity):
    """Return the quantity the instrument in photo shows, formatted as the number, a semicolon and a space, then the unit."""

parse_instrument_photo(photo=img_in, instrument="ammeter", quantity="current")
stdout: 45; A
